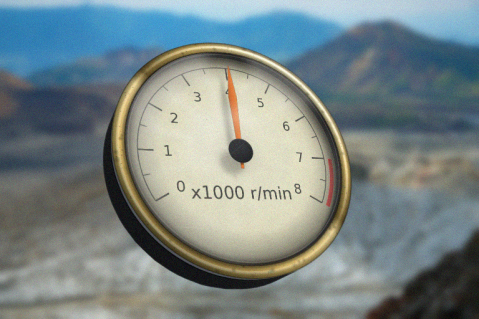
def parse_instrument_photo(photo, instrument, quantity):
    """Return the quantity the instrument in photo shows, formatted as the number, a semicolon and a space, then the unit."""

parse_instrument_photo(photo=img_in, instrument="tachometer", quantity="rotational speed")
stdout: 4000; rpm
